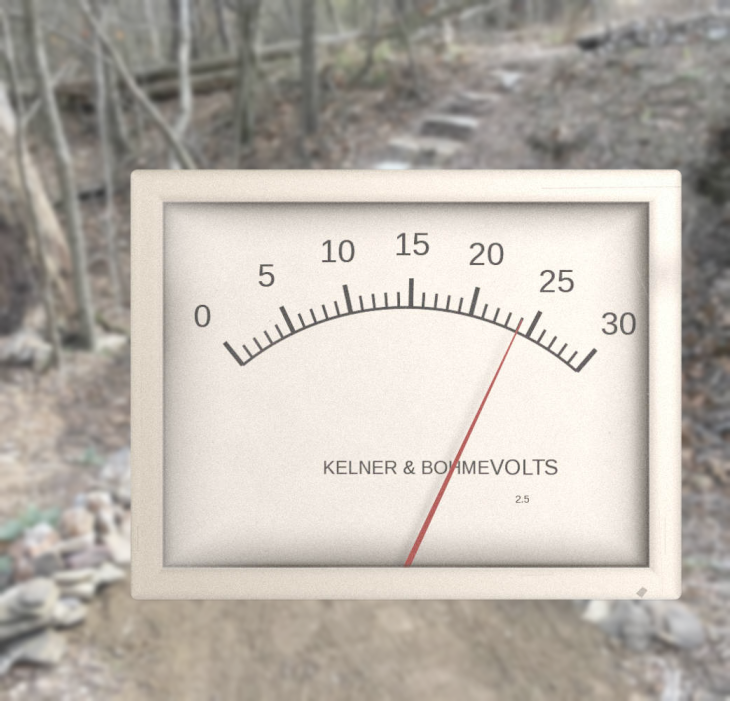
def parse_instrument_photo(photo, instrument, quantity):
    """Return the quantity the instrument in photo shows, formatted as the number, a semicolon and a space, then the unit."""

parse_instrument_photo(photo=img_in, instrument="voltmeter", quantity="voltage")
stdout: 24; V
